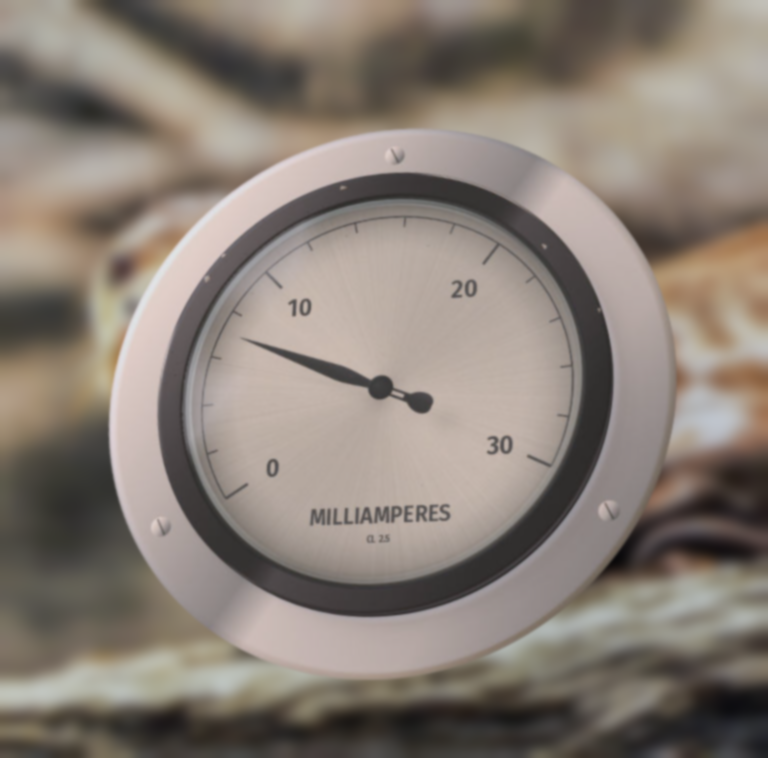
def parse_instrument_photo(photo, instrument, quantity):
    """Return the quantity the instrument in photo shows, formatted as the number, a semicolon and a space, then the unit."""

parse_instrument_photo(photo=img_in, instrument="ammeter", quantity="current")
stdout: 7; mA
